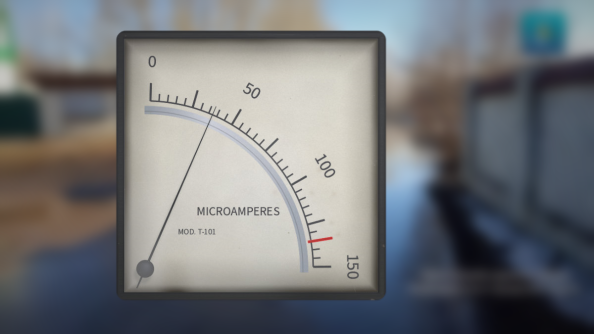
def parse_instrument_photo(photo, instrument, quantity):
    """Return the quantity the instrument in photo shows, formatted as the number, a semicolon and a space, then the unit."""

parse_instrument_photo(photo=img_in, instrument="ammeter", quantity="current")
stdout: 37.5; µA
